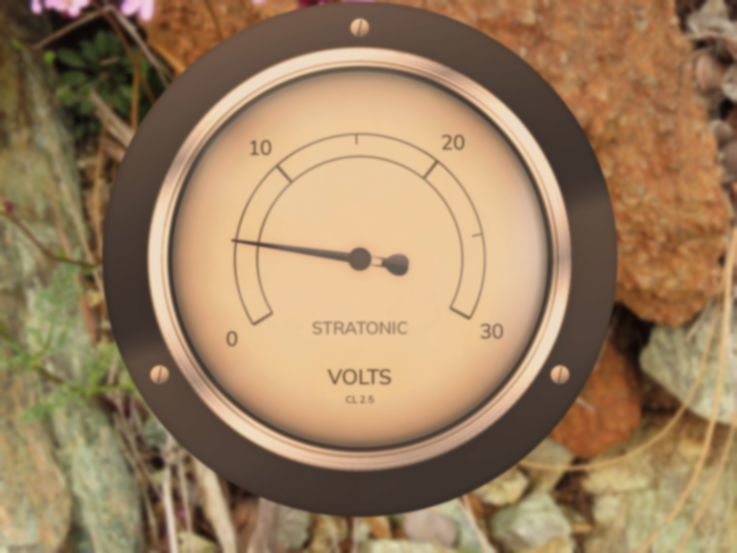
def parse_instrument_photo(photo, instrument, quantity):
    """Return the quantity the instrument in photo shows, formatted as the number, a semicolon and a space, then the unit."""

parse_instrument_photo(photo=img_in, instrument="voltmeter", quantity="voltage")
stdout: 5; V
